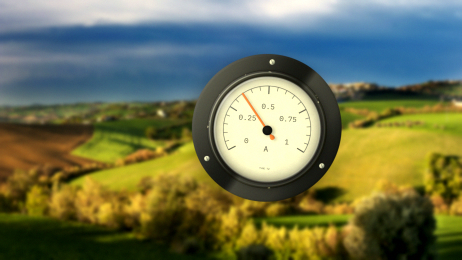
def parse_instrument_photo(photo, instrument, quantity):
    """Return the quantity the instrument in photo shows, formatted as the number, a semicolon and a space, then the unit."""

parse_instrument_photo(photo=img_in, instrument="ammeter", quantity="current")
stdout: 0.35; A
